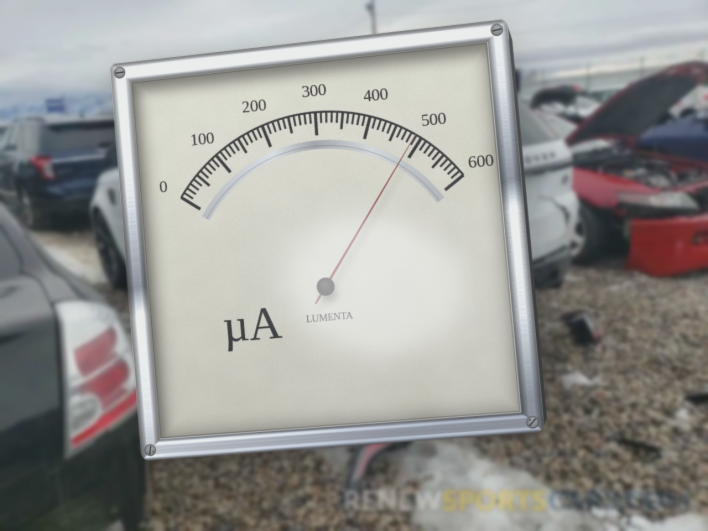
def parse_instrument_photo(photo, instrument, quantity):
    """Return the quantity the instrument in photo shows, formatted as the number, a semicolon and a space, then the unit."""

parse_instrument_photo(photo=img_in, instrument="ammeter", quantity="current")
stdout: 490; µA
